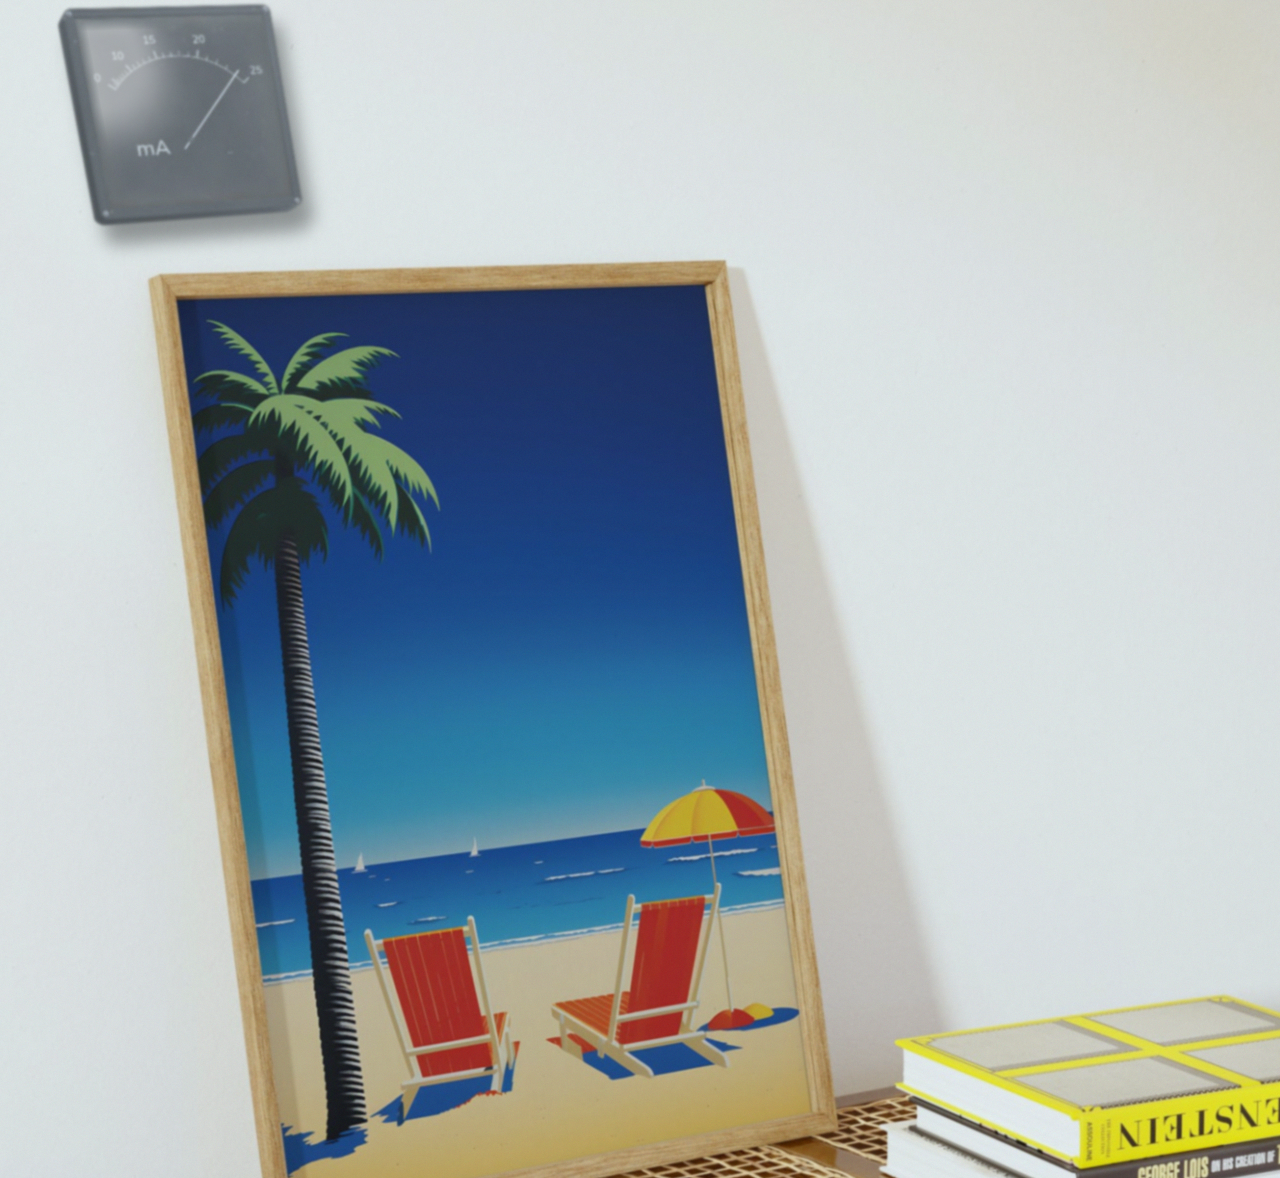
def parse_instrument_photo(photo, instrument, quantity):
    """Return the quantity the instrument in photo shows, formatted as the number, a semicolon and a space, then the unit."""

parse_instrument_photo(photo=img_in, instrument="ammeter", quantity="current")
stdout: 24; mA
